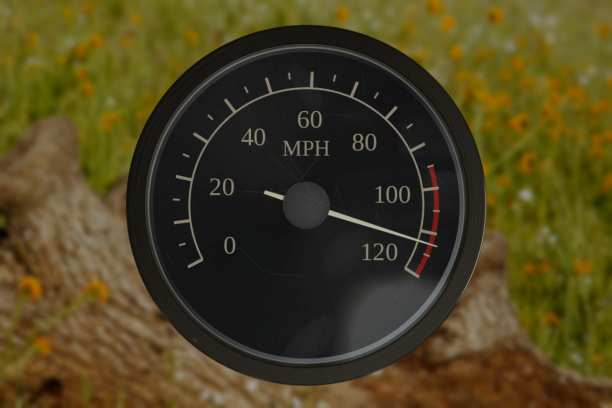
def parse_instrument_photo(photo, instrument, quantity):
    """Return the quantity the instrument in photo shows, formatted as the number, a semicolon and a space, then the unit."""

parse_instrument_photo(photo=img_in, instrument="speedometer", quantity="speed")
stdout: 112.5; mph
